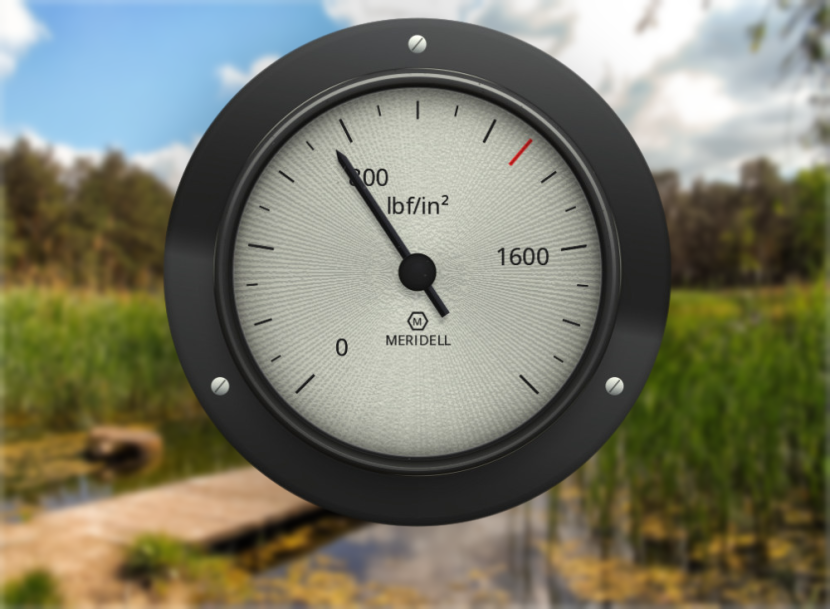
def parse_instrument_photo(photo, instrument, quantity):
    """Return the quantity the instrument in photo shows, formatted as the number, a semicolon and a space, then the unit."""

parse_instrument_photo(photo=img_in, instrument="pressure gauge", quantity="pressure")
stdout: 750; psi
